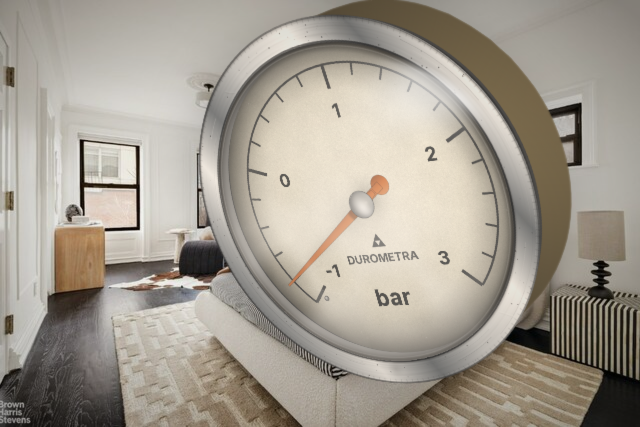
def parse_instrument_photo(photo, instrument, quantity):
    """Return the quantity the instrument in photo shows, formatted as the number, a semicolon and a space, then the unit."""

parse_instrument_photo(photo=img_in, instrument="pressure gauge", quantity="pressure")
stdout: -0.8; bar
